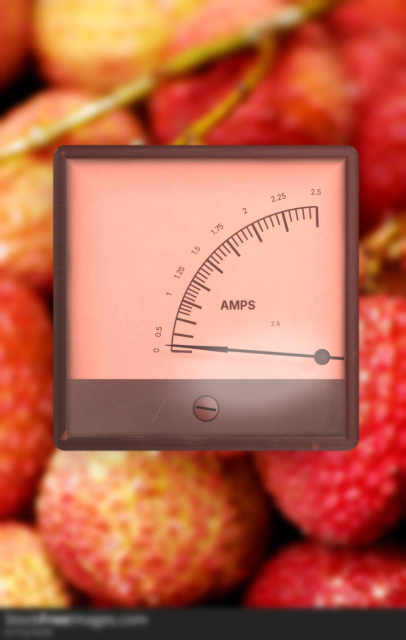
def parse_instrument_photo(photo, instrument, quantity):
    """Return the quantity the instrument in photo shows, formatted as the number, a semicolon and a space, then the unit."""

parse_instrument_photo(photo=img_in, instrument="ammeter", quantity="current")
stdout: 0.25; A
